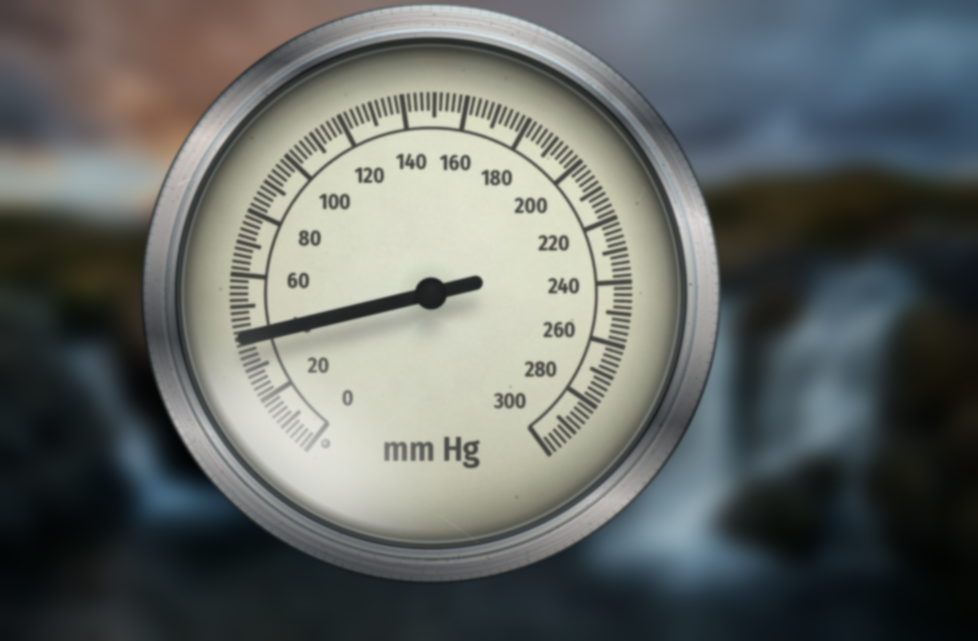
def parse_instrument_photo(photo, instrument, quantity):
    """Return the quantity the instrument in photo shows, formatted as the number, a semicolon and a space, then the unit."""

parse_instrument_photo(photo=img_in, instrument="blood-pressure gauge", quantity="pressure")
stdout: 40; mmHg
